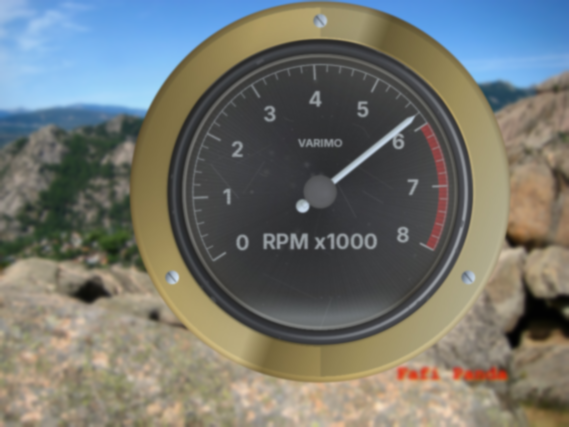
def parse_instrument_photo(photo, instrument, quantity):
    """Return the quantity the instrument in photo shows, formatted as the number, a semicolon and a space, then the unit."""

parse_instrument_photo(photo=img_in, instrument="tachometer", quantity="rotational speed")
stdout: 5800; rpm
